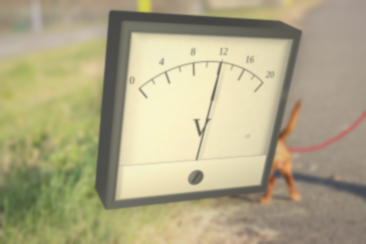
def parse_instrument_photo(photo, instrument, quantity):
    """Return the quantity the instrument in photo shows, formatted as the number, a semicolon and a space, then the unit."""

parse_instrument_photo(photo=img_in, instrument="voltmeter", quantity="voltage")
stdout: 12; V
